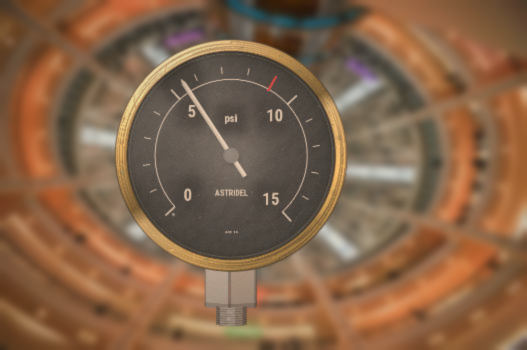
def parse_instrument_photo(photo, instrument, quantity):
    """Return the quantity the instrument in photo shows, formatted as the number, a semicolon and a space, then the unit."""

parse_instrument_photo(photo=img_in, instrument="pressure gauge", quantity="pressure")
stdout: 5.5; psi
